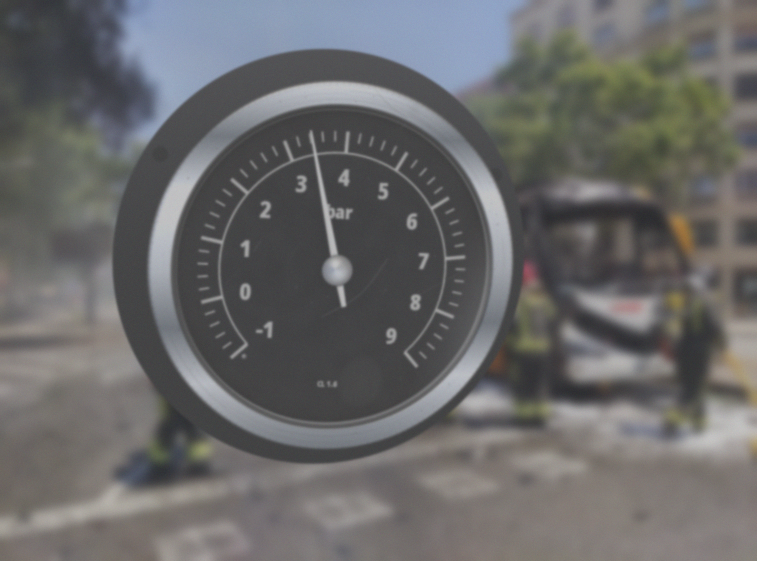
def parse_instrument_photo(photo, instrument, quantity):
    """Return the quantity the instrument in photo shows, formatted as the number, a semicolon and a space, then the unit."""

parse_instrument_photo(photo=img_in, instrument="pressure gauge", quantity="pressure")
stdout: 3.4; bar
